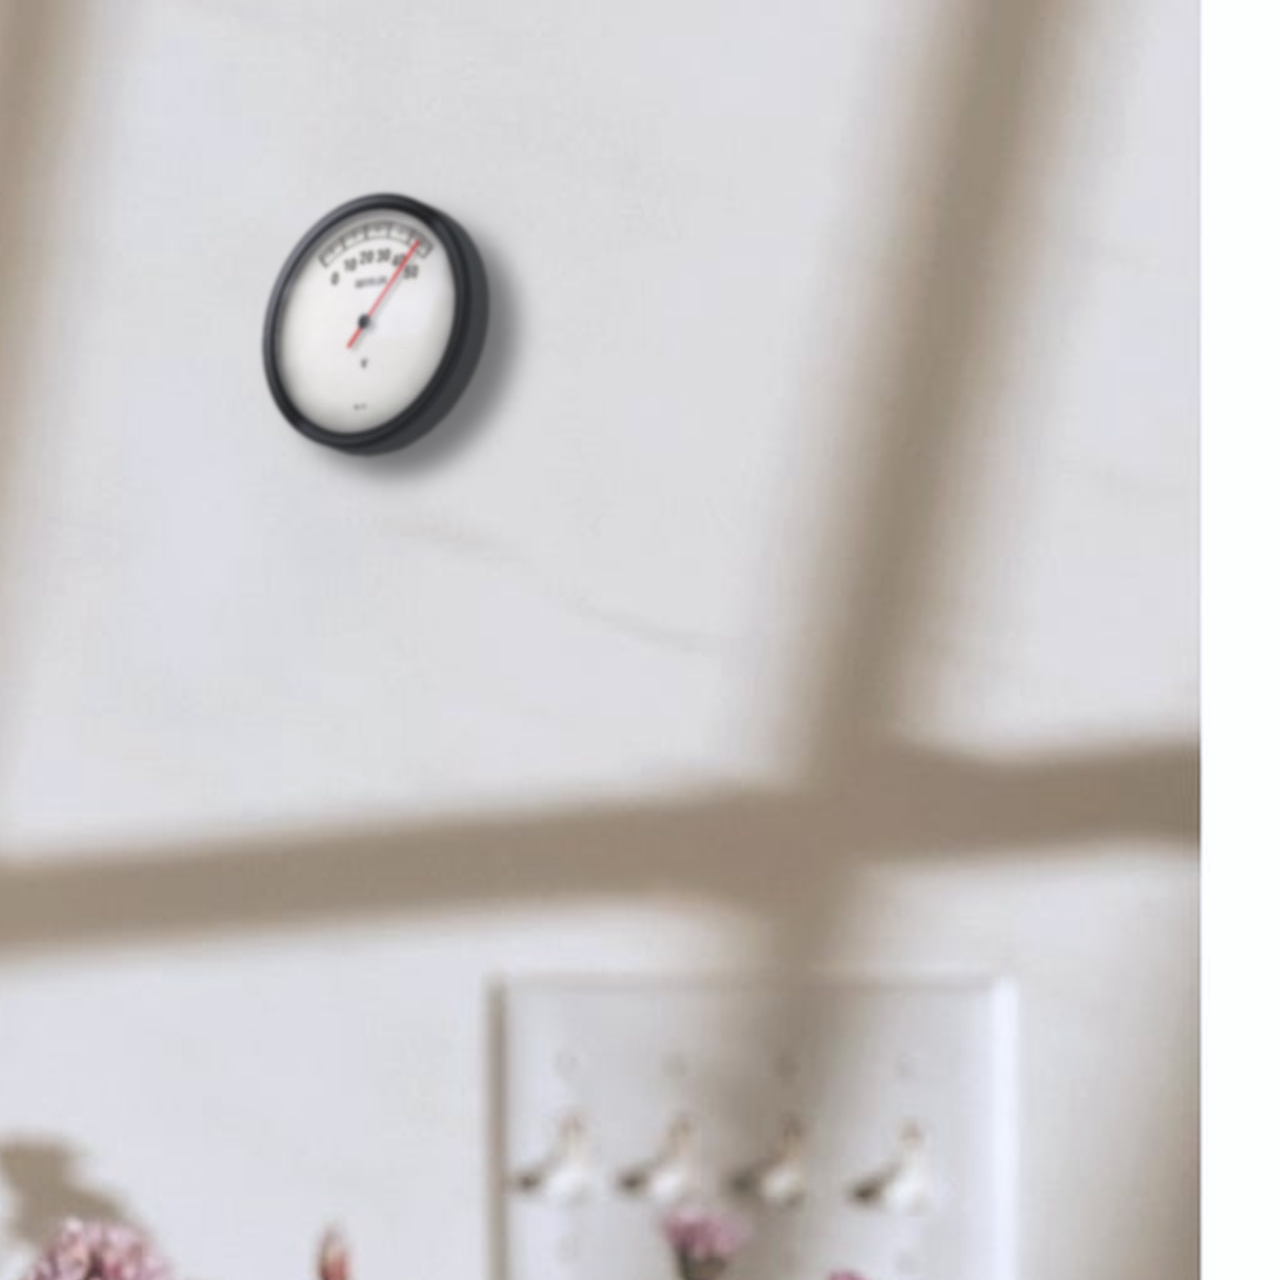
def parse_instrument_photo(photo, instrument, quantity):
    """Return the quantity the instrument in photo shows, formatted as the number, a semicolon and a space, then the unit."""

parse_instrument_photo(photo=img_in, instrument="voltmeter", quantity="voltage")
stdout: 45; V
